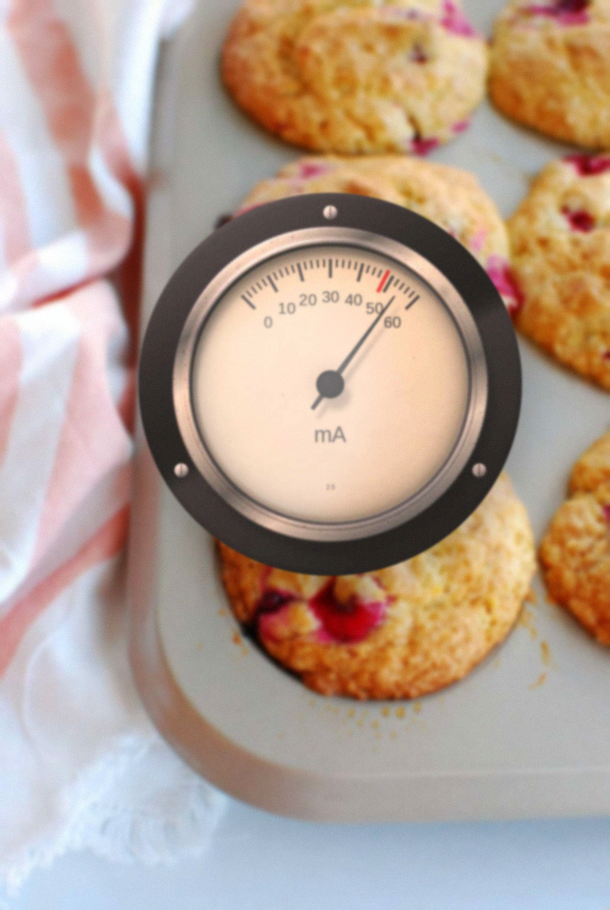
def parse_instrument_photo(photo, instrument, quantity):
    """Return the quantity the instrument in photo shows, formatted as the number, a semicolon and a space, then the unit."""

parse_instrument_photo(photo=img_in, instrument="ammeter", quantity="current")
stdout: 54; mA
